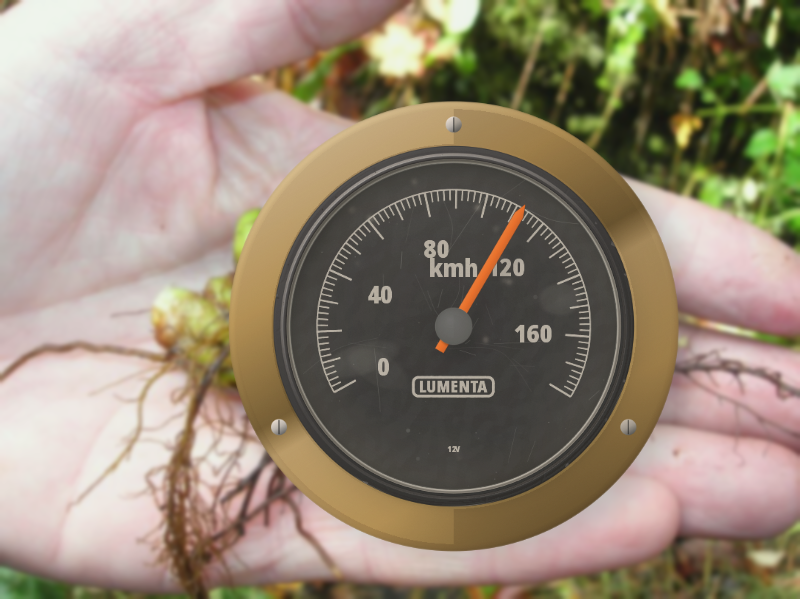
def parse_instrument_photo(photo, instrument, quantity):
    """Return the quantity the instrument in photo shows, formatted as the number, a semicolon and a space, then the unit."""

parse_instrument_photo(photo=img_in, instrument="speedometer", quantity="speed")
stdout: 112; km/h
